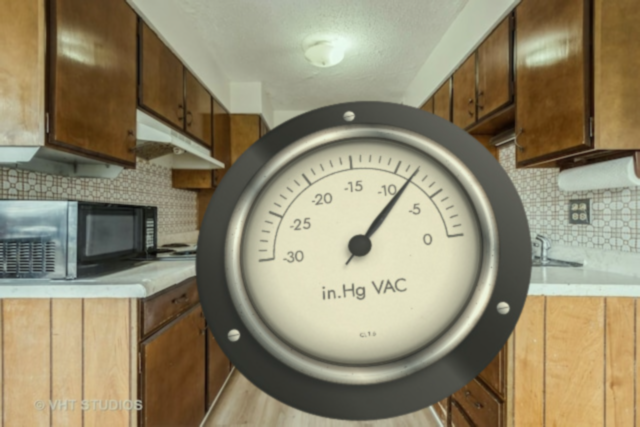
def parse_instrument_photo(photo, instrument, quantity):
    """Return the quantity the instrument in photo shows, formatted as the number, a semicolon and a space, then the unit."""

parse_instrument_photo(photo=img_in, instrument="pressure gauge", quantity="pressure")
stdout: -8; inHg
